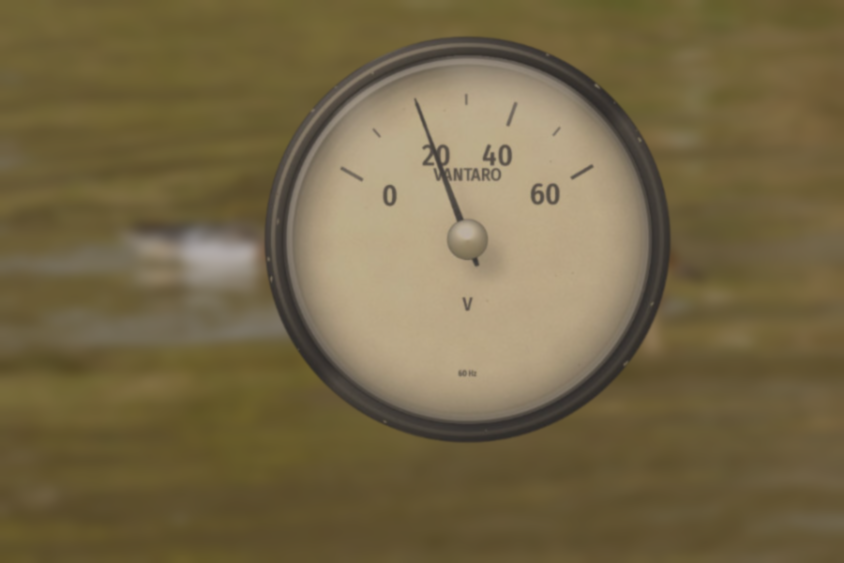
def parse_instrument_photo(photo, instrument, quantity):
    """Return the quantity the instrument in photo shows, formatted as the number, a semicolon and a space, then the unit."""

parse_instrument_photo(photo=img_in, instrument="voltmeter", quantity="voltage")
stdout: 20; V
